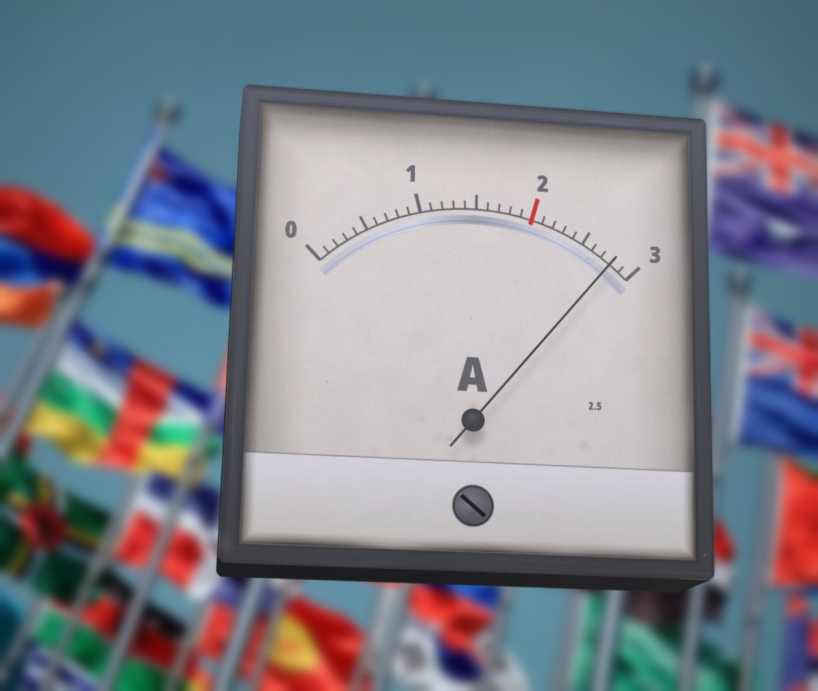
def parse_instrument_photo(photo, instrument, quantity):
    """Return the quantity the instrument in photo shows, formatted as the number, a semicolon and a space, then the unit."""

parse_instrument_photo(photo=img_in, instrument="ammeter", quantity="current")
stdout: 2.8; A
